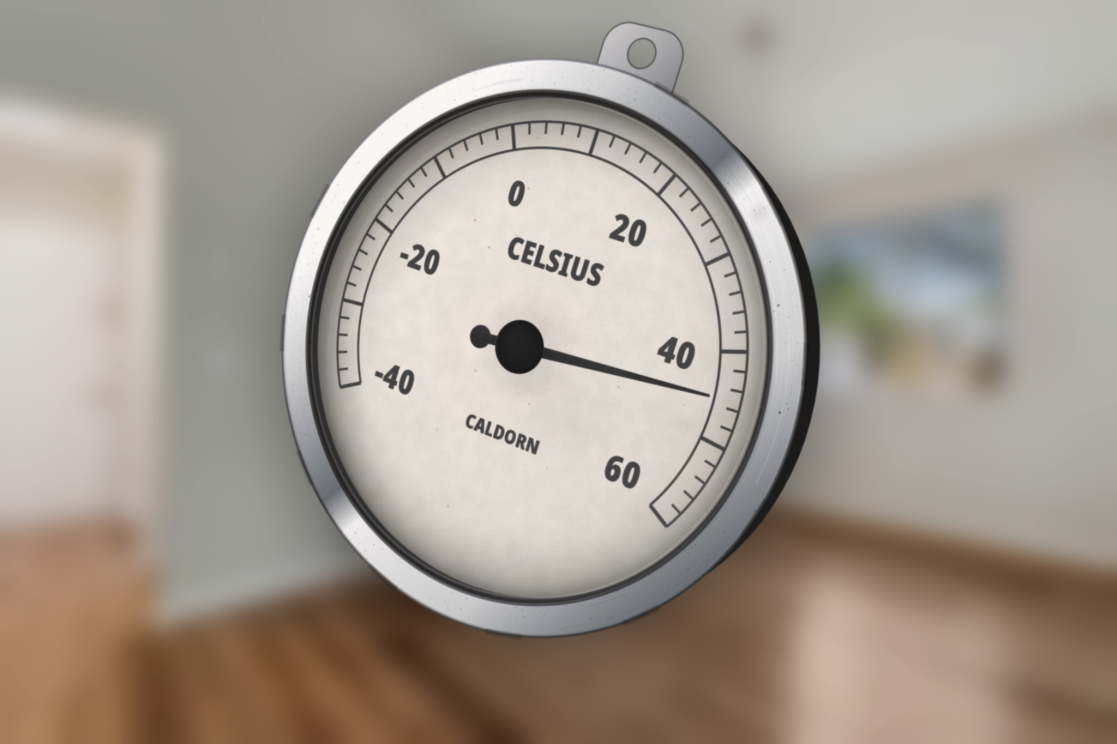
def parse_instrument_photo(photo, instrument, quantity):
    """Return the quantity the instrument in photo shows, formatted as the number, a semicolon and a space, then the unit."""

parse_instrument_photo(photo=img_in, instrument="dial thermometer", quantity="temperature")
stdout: 45; °C
